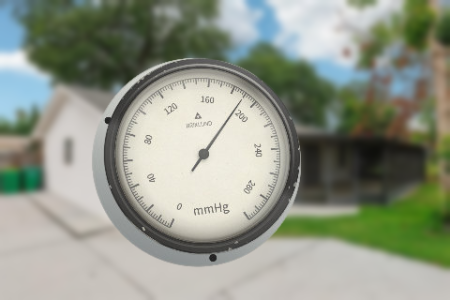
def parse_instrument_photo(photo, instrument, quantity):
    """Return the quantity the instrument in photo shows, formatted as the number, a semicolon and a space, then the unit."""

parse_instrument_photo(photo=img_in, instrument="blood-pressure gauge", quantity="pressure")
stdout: 190; mmHg
